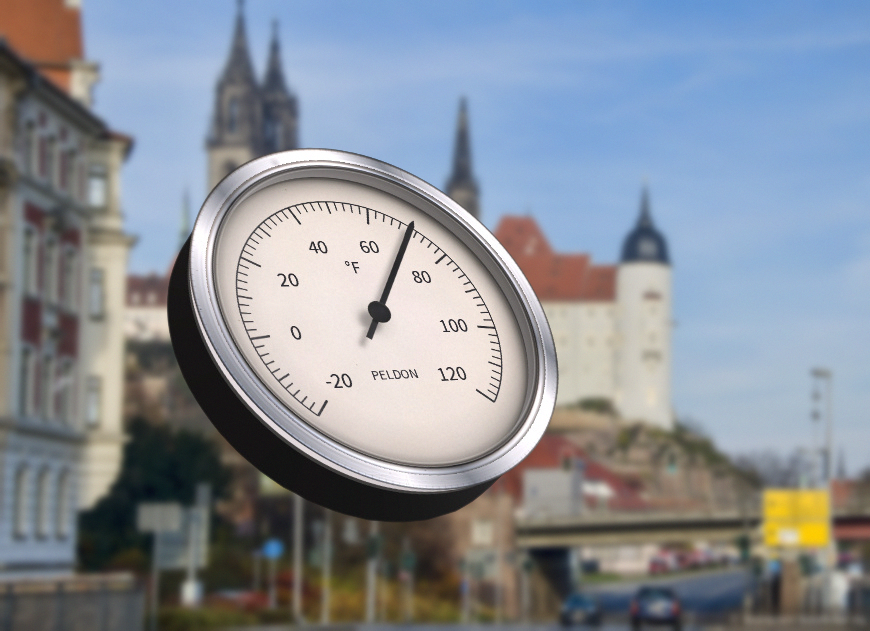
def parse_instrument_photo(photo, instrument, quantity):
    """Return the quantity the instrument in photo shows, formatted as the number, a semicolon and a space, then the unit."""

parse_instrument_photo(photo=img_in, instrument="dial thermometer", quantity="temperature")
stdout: 70; °F
